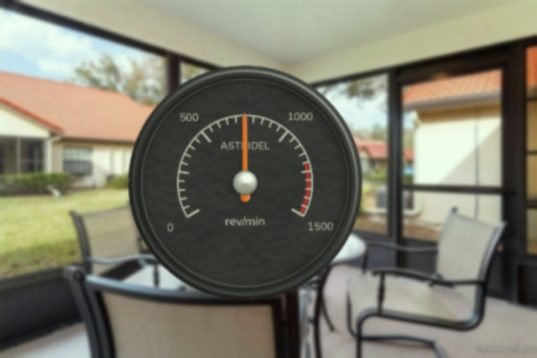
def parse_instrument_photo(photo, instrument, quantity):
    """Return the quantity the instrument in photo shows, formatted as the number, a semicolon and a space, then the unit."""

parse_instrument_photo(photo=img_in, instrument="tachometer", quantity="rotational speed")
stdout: 750; rpm
